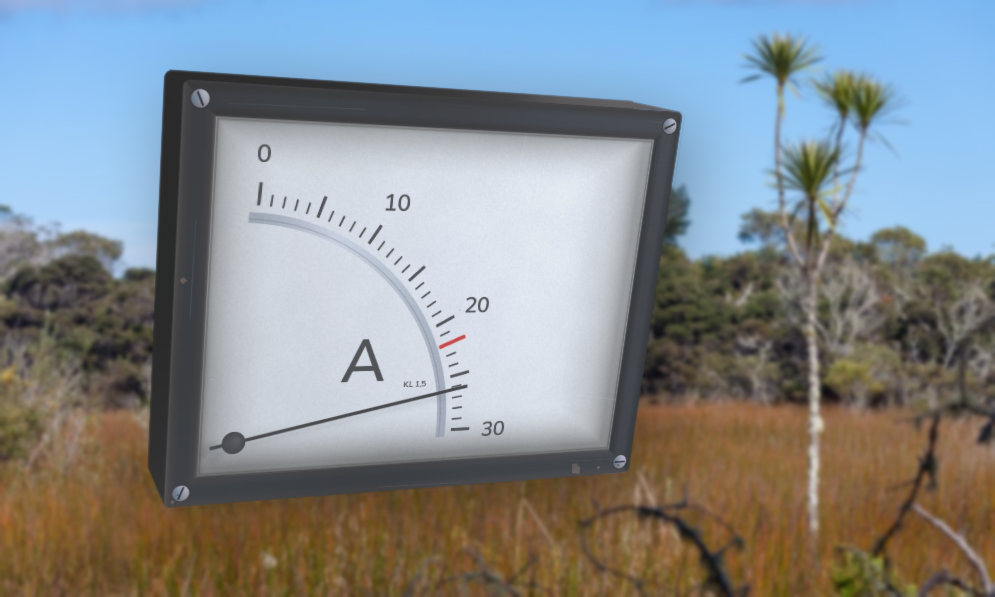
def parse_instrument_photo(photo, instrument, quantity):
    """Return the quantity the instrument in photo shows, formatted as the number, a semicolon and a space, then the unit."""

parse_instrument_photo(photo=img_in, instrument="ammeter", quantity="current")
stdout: 26; A
